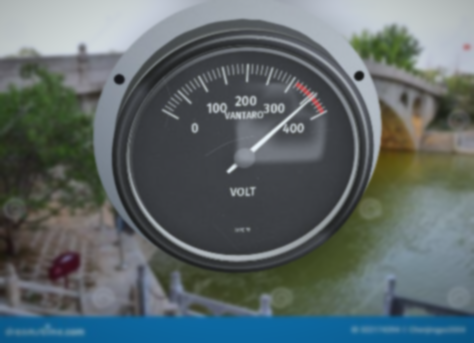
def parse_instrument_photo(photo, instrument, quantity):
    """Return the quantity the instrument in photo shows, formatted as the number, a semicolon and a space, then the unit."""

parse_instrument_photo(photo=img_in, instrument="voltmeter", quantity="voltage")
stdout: 350; V
